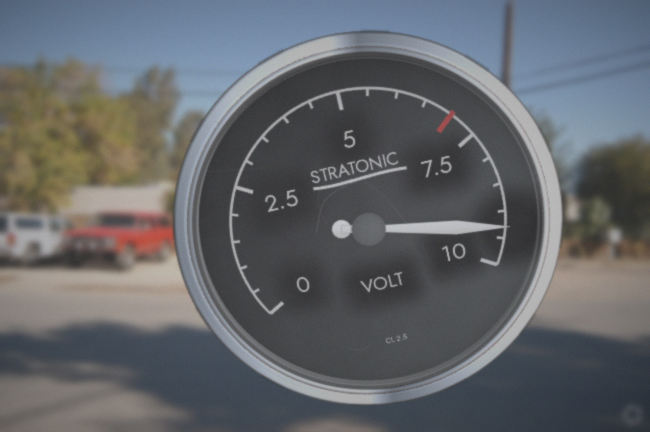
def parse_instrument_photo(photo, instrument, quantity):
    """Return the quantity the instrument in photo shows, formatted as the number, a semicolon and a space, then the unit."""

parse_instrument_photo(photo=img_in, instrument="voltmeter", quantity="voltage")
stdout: 9.25; V
